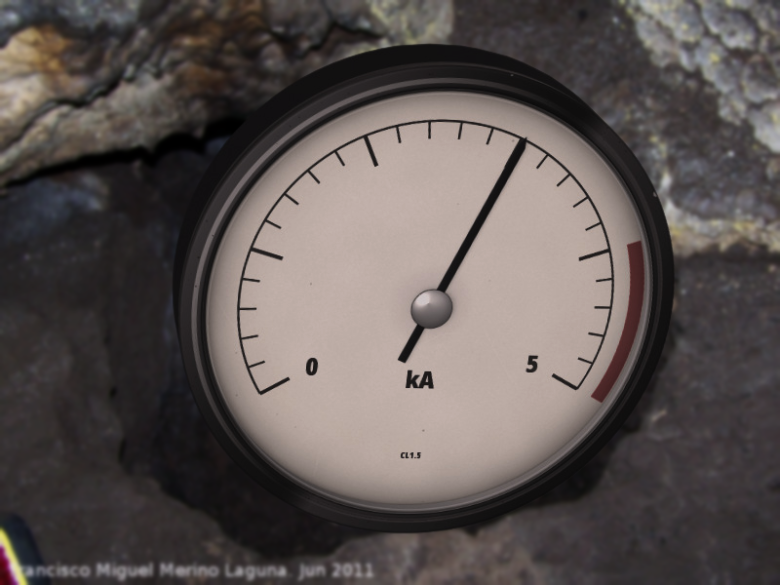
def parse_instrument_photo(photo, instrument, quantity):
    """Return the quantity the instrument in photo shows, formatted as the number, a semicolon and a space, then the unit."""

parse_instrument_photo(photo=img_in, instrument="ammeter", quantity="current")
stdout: 3; kA
